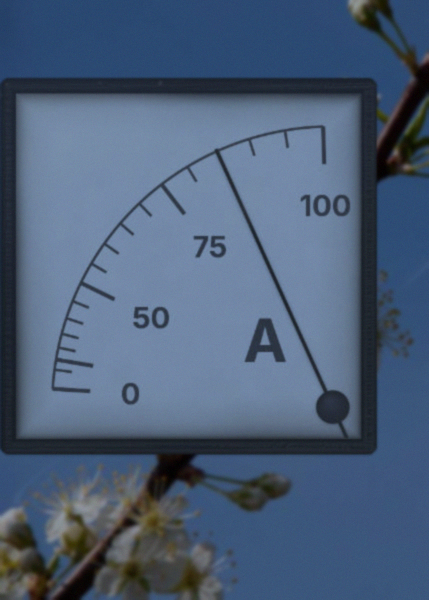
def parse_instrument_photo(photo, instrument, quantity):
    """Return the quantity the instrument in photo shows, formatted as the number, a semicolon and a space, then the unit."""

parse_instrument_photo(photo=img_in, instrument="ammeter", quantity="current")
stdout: 85; A
